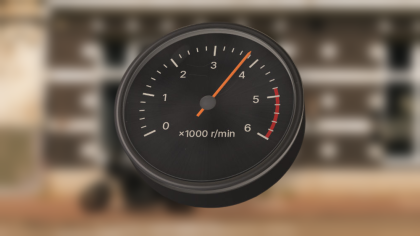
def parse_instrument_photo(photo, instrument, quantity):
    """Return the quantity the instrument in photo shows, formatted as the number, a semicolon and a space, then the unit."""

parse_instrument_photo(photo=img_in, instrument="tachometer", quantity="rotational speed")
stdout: 3800; rpm
